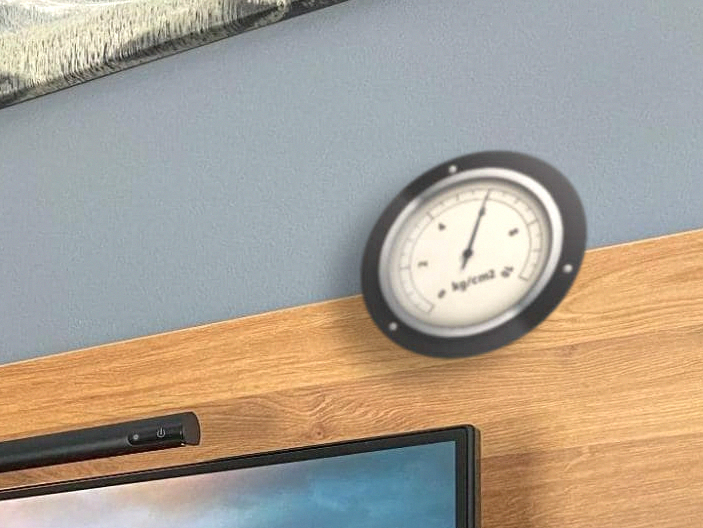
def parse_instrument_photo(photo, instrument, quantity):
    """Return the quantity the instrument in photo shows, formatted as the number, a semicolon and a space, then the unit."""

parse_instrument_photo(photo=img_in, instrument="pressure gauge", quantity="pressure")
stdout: 6; kg/cm²
